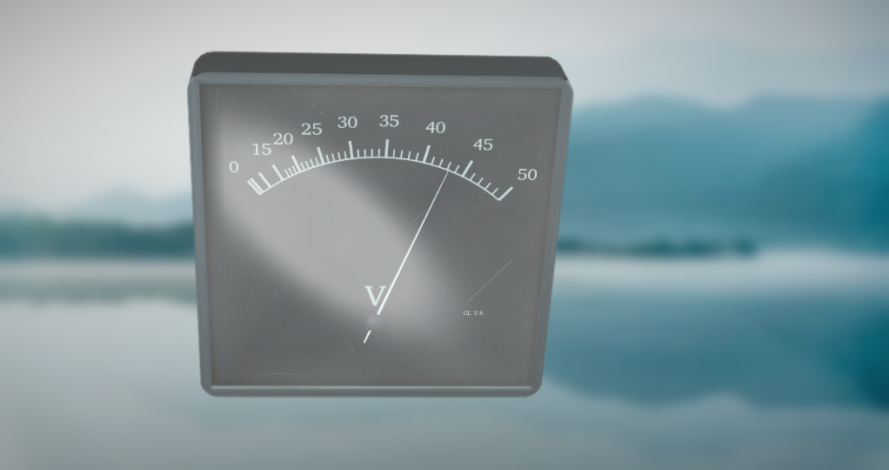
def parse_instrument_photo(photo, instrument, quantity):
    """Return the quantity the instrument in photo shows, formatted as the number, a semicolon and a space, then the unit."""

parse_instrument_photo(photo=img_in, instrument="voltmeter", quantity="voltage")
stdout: 43; V
